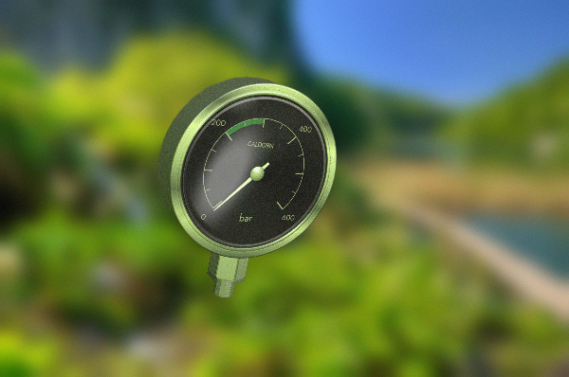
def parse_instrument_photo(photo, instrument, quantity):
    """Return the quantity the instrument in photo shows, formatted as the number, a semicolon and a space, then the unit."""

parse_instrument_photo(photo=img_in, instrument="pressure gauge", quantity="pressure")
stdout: 0; bar
